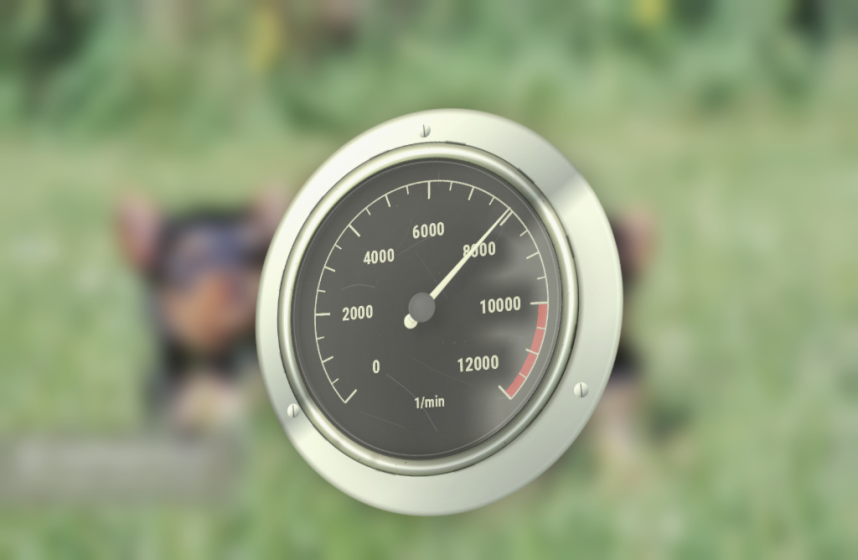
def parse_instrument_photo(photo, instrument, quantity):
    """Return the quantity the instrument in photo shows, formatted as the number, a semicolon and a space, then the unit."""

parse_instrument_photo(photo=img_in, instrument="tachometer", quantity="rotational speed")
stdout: 8000; rpm
